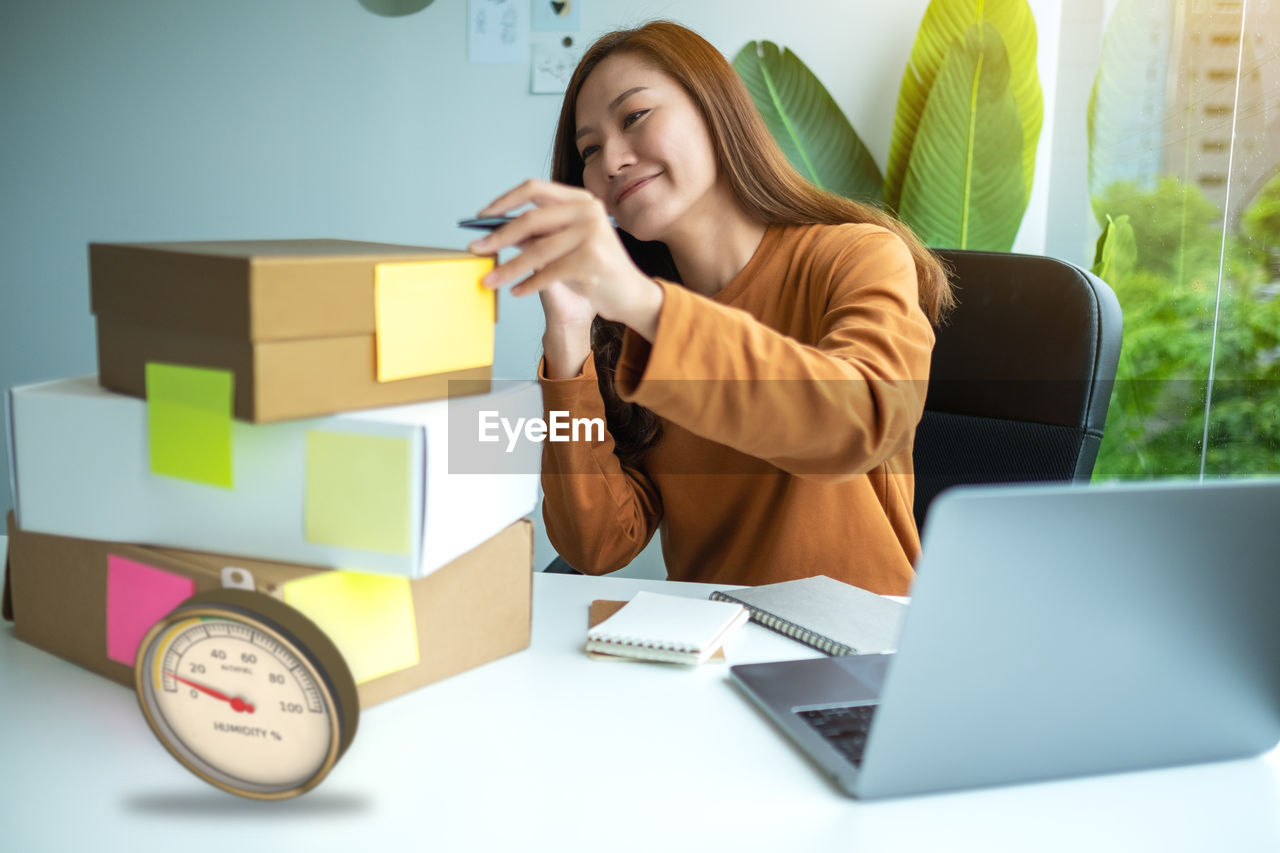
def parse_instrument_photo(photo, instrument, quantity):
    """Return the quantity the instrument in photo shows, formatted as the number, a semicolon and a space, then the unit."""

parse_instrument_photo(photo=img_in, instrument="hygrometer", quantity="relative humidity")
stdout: 10; %
